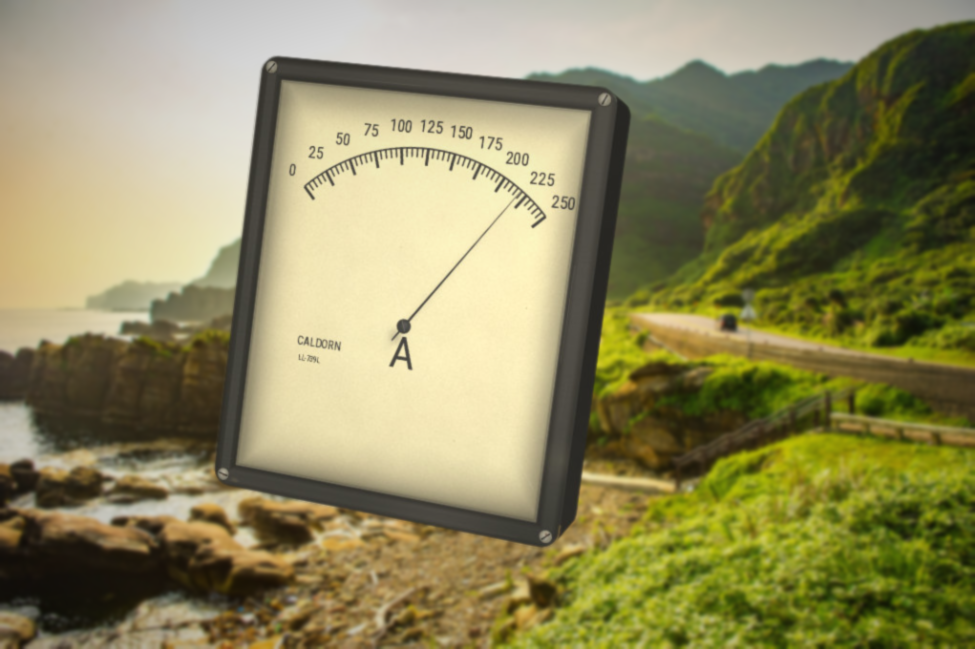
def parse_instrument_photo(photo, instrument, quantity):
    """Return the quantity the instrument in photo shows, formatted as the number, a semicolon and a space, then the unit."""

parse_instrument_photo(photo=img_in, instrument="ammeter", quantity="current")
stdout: 220; A
